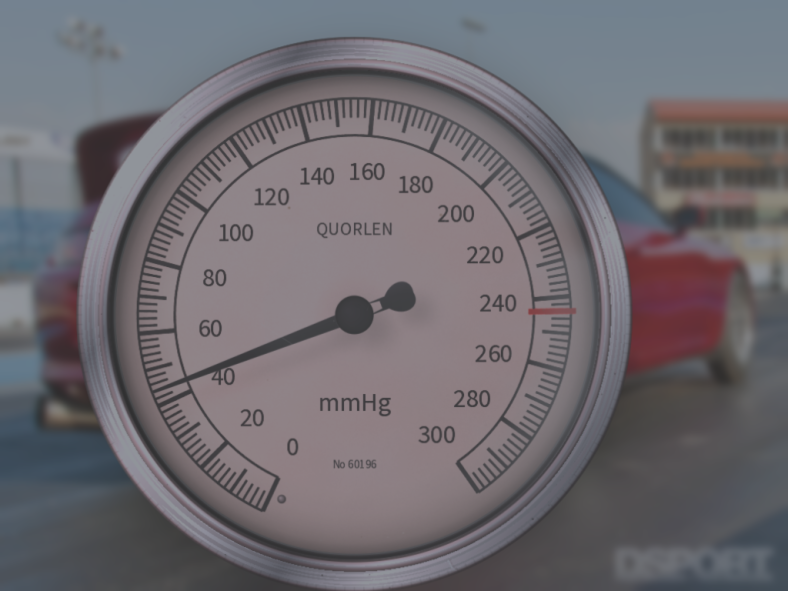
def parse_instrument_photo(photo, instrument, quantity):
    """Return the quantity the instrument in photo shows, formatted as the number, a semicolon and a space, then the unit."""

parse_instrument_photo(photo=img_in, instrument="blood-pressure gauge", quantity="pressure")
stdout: 44; mmHg
